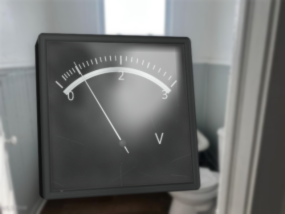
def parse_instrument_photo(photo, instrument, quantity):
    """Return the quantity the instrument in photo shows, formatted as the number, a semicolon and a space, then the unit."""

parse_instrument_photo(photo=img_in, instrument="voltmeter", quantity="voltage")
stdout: 1; V
